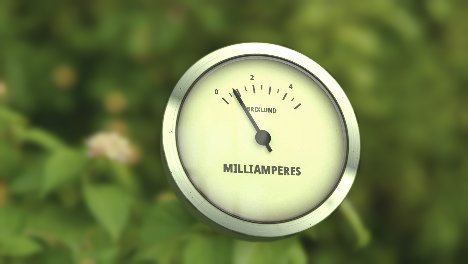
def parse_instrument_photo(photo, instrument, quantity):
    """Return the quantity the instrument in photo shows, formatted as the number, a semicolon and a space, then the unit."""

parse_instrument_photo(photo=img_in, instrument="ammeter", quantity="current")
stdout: 0.75; mA
